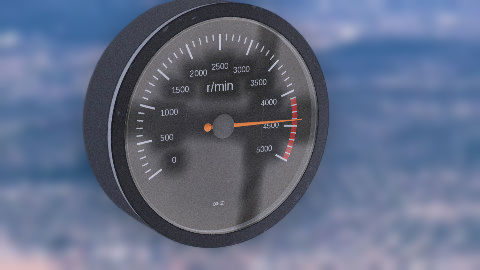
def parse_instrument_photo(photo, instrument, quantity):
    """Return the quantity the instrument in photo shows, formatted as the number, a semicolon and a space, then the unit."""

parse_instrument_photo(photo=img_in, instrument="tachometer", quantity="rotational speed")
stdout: 4400; rpm
